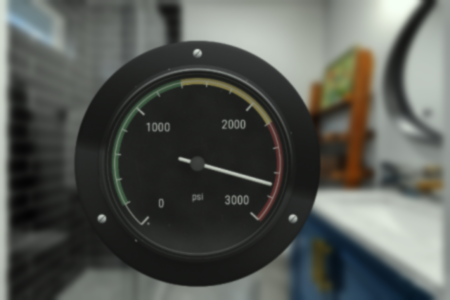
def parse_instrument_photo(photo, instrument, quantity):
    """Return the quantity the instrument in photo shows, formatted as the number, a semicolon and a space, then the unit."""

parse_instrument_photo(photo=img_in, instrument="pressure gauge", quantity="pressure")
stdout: 2700; psi
